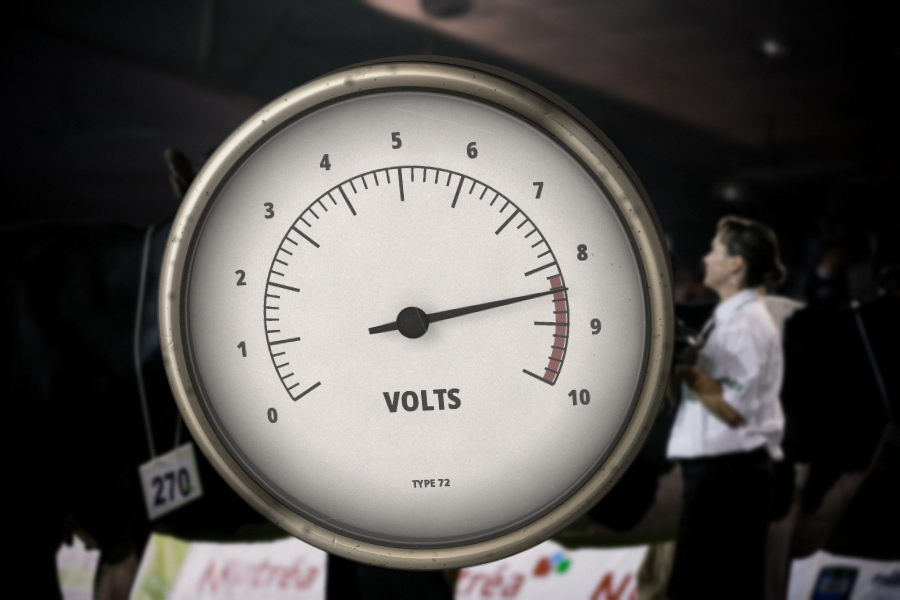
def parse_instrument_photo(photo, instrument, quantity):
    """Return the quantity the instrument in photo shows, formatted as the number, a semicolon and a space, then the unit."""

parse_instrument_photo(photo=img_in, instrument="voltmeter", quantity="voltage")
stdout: 8.4; V
